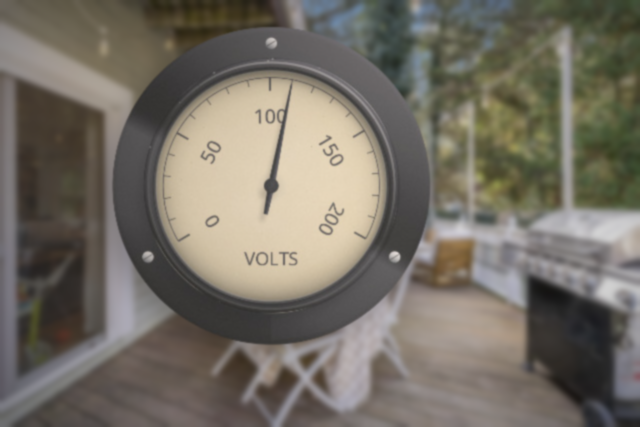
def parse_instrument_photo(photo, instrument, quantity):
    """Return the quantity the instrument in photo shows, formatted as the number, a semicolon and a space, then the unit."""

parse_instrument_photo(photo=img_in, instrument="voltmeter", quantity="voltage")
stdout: 110; V
